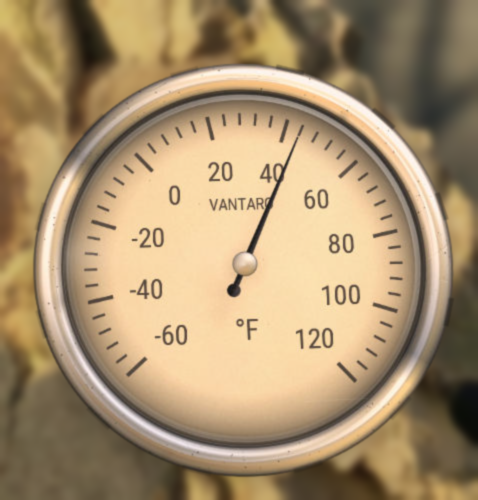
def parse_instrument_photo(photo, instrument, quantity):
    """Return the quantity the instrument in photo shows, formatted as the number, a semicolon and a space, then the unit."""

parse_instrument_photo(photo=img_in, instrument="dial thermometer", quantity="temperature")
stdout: 44; °F
